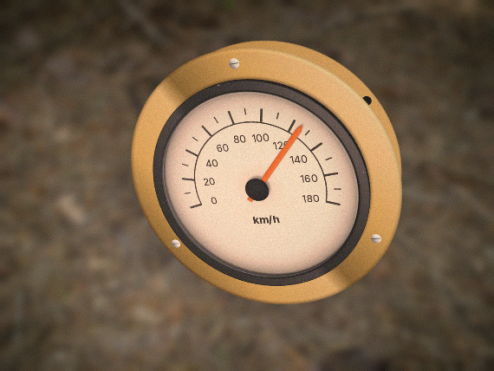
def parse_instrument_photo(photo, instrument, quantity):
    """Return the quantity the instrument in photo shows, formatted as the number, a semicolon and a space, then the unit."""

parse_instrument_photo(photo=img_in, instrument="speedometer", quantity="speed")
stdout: 125; km/h
